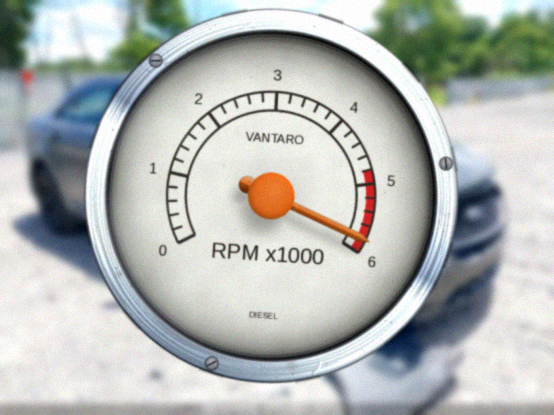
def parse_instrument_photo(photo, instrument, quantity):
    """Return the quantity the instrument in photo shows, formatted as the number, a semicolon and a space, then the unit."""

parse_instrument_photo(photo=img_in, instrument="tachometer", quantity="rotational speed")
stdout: 5800; rpm
